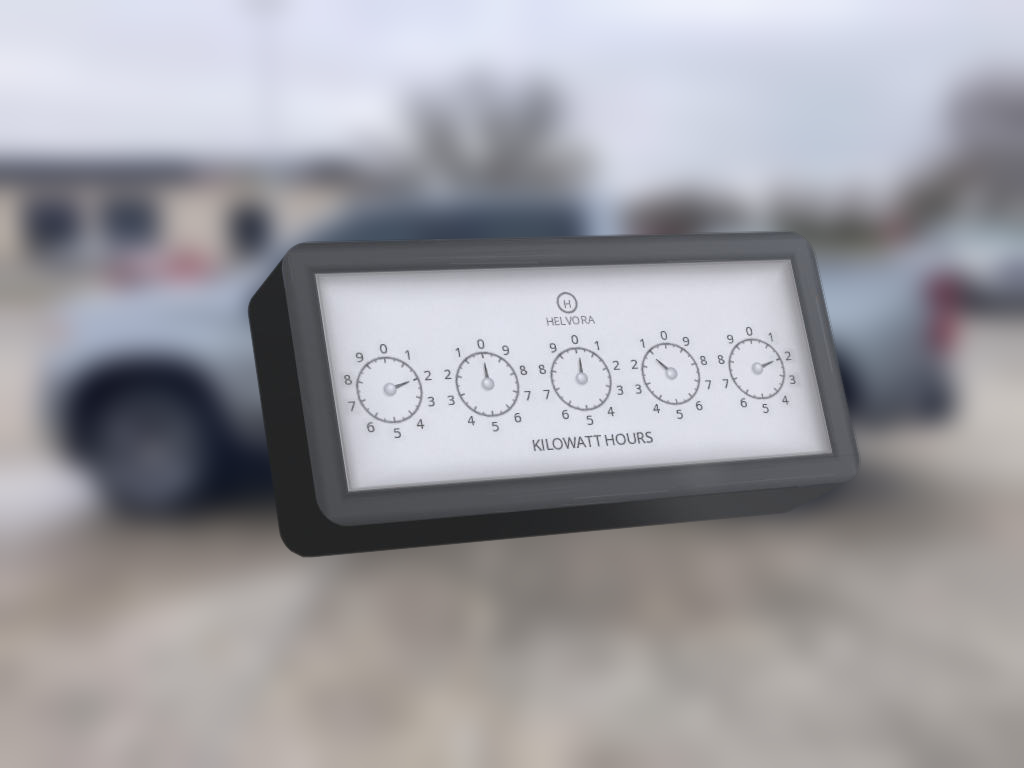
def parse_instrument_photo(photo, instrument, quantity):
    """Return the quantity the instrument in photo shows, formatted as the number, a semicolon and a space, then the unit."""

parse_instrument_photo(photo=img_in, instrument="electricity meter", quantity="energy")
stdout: 20012; kWh
